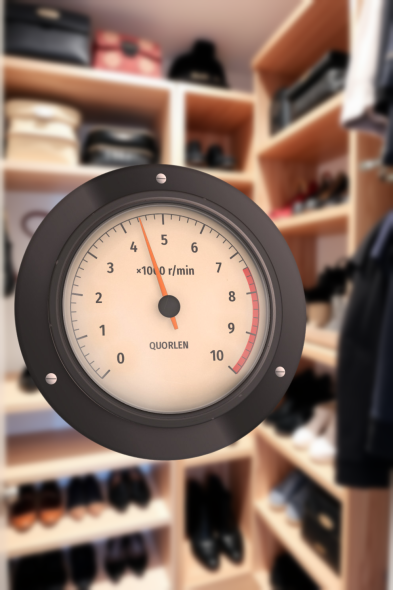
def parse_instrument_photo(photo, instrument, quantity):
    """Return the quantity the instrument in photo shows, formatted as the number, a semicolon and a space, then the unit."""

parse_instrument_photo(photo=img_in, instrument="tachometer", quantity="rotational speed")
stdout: 4400; rpm
